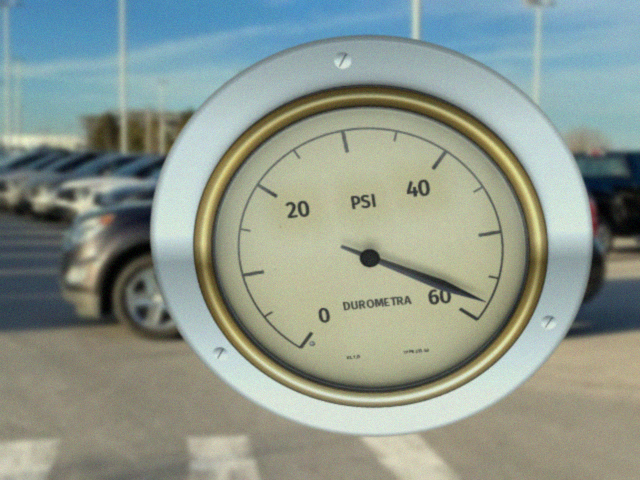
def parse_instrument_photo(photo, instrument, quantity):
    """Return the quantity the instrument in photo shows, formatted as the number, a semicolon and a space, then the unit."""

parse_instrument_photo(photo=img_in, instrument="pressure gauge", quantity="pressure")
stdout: 57.5; psi
